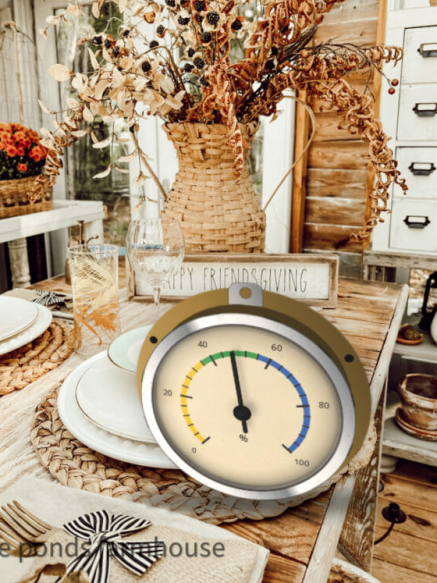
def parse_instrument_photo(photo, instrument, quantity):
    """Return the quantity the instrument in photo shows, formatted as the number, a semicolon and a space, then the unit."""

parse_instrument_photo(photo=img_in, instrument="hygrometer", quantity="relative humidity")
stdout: 48; %
